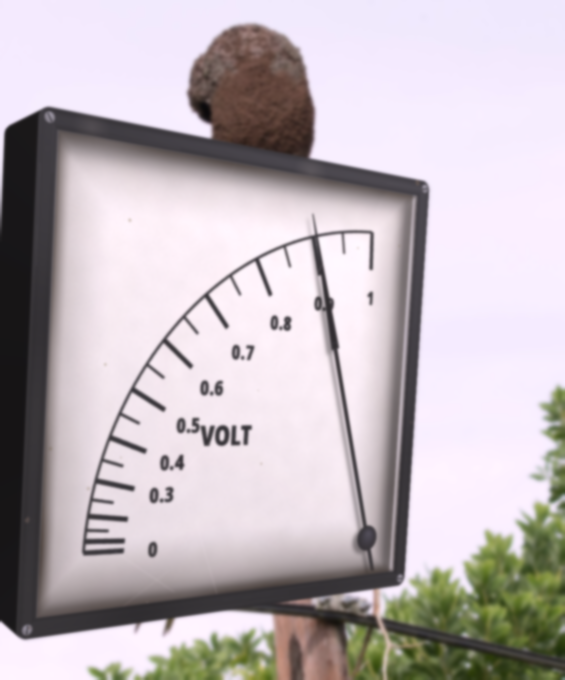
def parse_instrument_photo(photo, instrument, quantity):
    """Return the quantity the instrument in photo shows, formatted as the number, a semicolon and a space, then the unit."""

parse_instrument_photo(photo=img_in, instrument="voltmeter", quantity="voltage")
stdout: 0.9; V
